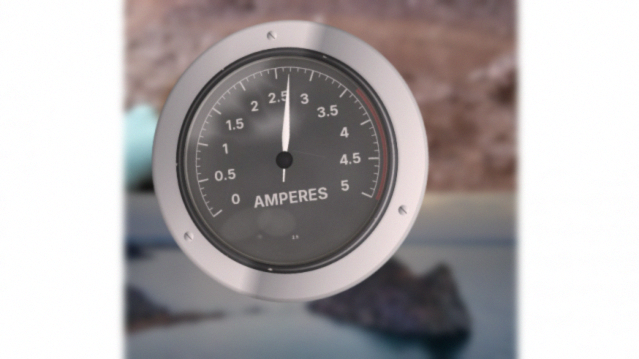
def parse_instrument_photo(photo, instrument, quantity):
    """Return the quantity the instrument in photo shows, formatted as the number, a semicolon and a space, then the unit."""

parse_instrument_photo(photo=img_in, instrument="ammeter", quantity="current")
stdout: 2.7; A
